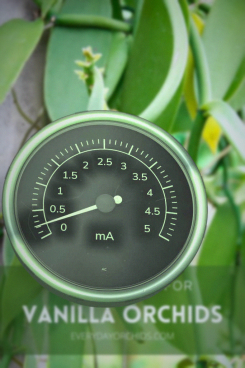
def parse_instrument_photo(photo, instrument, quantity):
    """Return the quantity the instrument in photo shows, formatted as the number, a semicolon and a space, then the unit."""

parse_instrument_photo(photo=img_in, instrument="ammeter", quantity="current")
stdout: 0.2; mA
